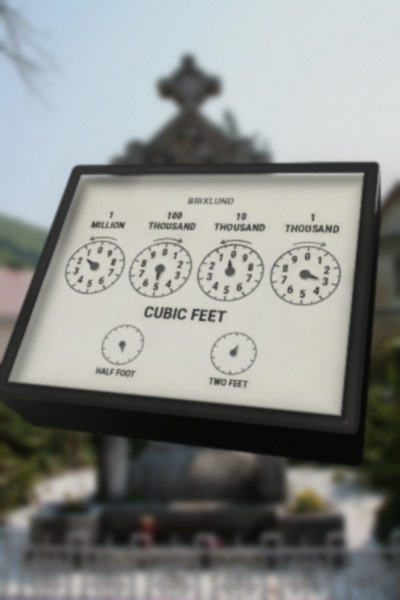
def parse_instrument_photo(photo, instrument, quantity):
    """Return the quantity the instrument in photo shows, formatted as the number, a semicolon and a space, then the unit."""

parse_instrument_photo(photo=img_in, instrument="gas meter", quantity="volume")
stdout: 150300; ft³
